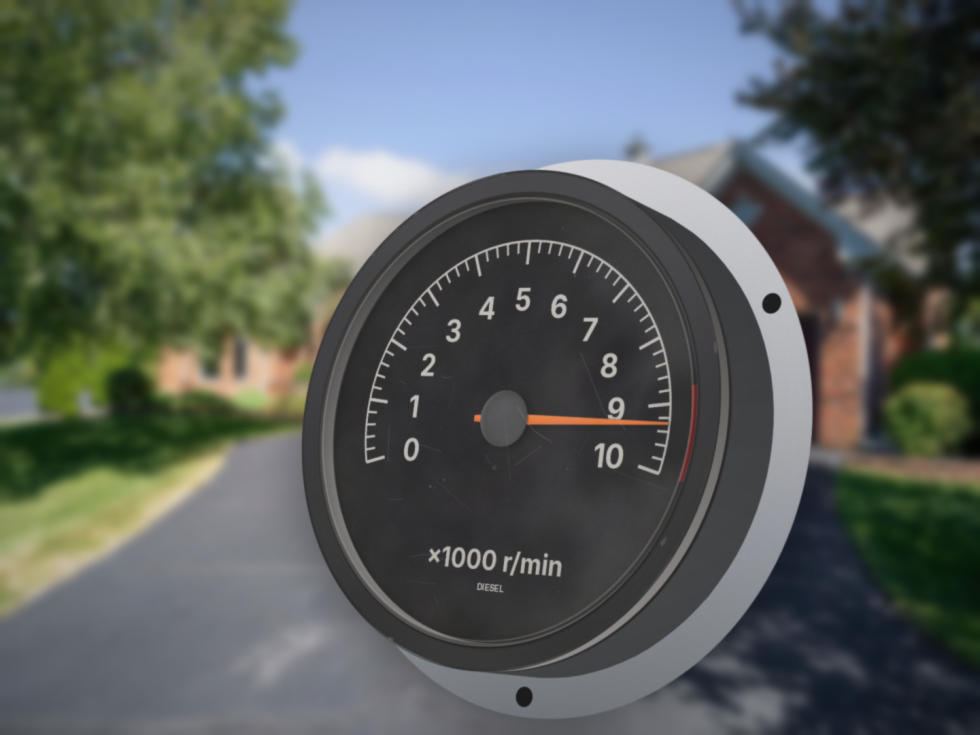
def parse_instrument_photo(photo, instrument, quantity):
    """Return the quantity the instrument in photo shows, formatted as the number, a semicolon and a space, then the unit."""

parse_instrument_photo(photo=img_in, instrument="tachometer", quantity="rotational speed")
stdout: 9300; rpm
